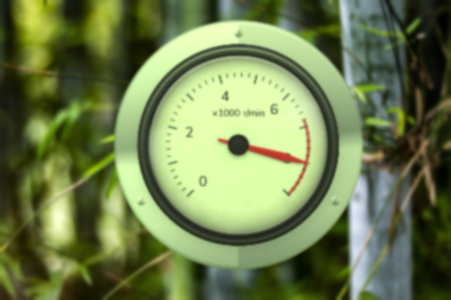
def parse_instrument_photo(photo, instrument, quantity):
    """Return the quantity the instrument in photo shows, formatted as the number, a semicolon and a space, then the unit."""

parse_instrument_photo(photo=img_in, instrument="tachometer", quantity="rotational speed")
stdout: 8000; rpm
